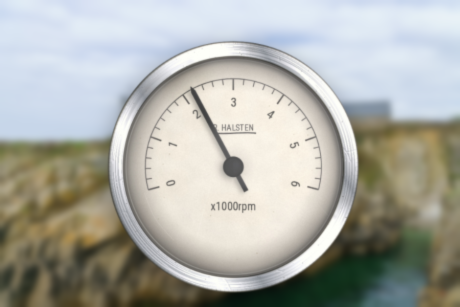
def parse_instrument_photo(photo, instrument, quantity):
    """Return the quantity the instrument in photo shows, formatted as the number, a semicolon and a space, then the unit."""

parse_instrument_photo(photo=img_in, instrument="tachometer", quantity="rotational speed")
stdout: 2200; rpm
